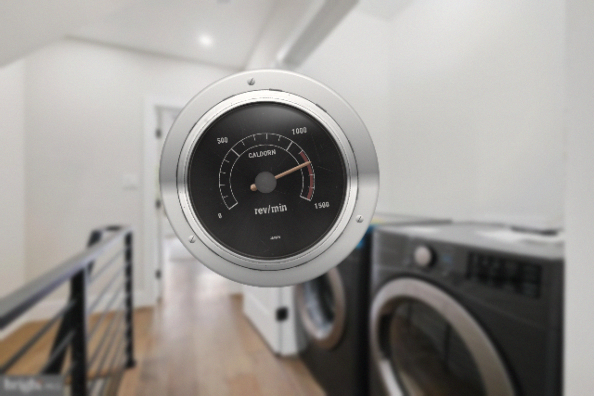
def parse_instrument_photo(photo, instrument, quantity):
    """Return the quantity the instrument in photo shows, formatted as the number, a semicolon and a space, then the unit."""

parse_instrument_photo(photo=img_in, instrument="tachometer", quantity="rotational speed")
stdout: 1200; rpm
